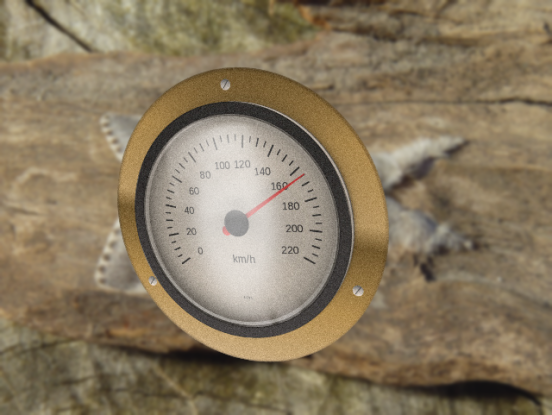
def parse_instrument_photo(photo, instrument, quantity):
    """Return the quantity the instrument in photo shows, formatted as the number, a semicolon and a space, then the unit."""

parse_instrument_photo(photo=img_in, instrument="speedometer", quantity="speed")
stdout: 165; km/h
